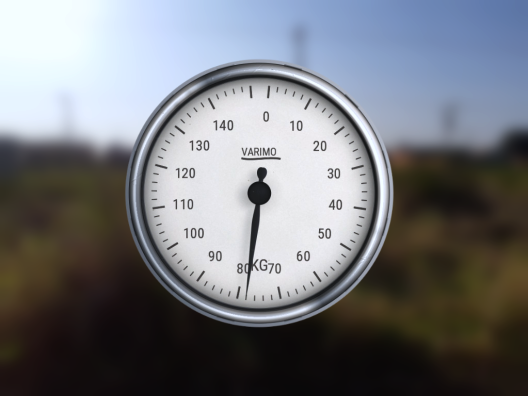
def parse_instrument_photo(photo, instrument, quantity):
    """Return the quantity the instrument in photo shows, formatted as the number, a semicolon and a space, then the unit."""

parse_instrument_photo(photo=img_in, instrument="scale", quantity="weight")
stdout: 78; kg
